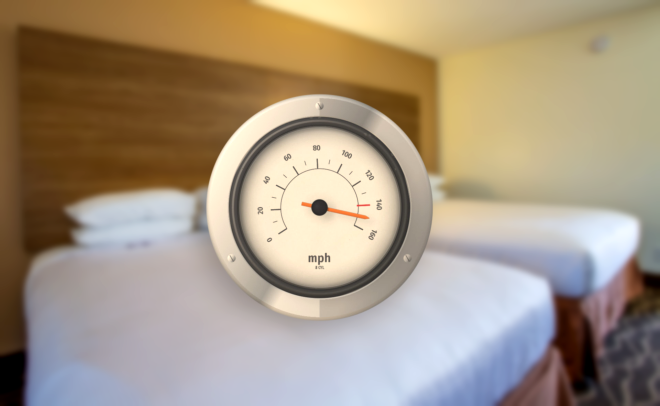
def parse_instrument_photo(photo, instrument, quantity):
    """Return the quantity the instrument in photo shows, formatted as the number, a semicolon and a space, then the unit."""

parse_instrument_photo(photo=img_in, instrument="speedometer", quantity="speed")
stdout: 150; mph
